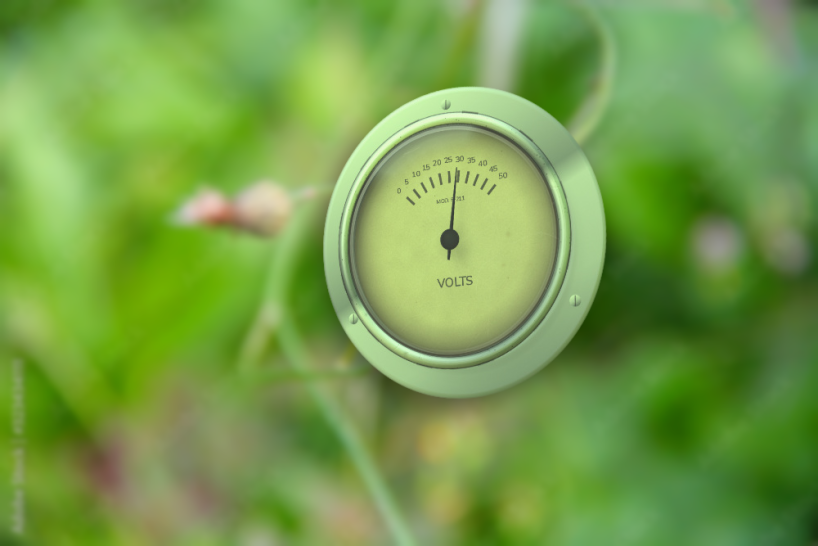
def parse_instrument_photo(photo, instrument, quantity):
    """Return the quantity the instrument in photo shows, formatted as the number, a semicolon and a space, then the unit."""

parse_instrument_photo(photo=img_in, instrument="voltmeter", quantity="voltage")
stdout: 30; V
